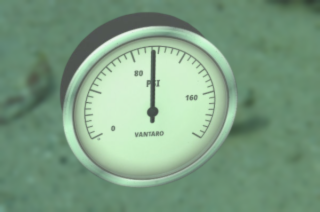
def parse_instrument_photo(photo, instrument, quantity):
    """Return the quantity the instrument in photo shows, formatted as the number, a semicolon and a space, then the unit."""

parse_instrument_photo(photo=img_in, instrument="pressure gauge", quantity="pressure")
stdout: 95; psi
